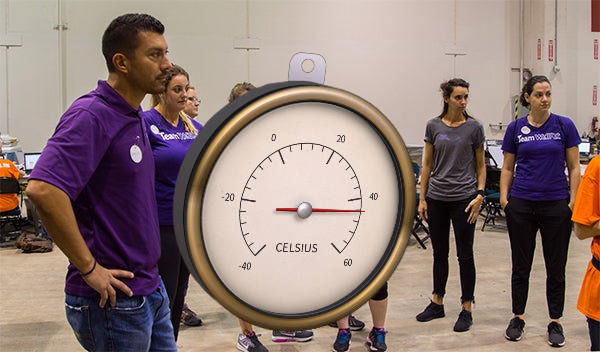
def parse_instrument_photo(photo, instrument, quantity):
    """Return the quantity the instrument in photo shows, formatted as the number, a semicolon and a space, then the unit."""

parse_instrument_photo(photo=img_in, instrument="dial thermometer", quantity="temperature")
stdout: 44; °C
